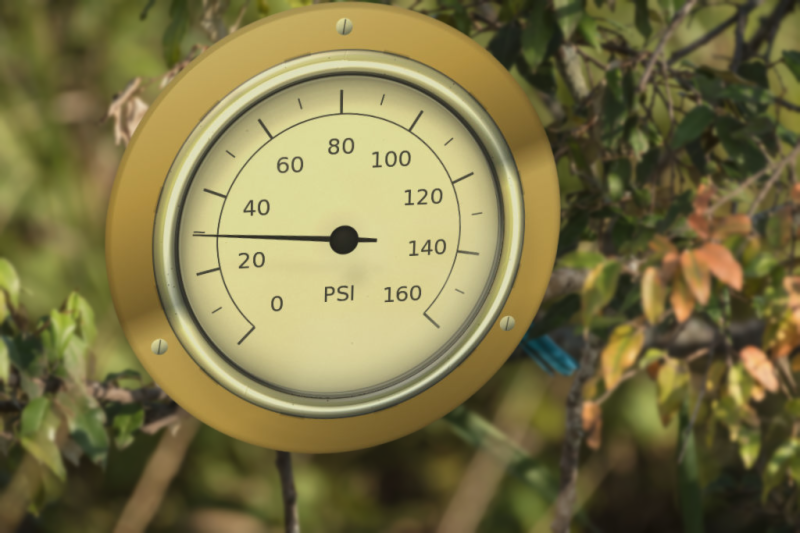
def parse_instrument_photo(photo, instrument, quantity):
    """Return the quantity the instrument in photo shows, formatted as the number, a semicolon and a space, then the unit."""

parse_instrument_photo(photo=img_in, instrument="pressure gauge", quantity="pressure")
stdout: 30; psi
